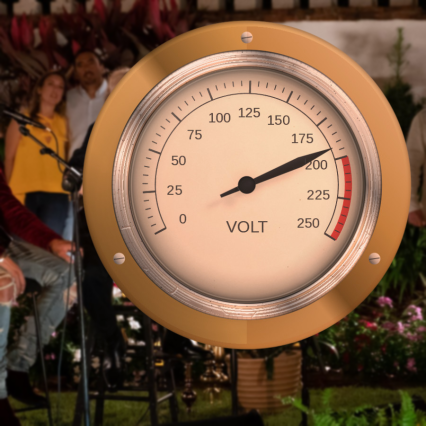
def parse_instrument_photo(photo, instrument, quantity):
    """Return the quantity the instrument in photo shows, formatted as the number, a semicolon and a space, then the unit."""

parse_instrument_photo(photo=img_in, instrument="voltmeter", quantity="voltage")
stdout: 192.5; V
